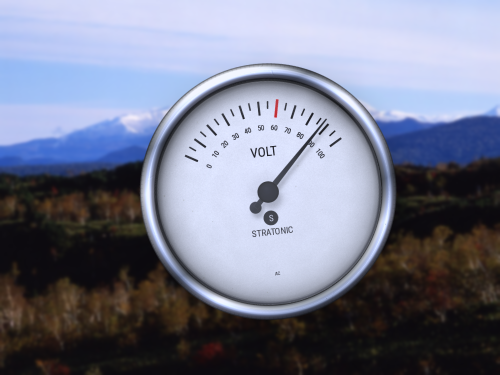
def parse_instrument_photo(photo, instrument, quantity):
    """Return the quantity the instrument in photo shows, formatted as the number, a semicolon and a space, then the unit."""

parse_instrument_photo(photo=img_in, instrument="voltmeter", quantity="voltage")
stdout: 87.5; V
